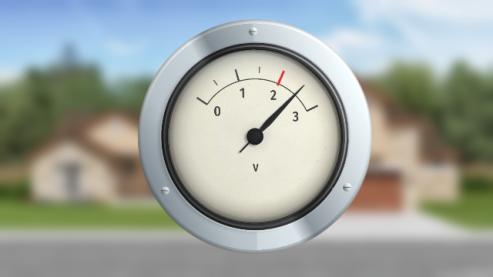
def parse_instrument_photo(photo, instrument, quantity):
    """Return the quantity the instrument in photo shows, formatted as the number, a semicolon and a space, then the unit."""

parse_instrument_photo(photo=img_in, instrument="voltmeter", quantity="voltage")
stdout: 2.5; V
